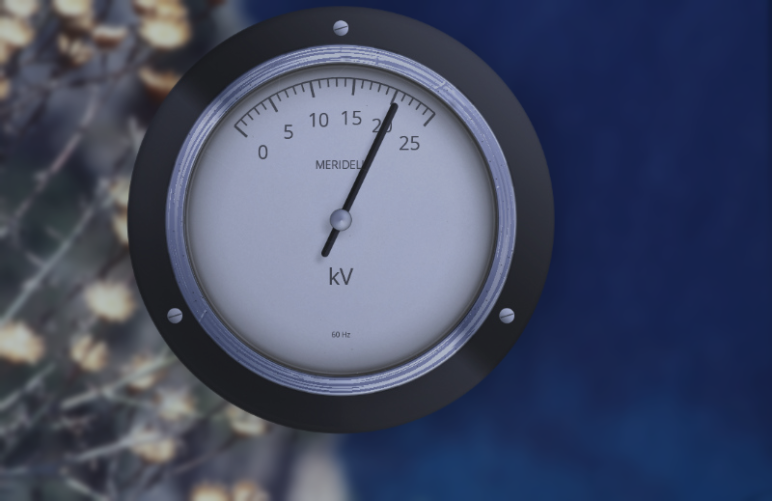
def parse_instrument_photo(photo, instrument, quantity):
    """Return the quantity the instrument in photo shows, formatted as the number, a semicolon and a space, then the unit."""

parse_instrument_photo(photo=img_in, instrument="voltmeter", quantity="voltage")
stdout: 20.5; kV
